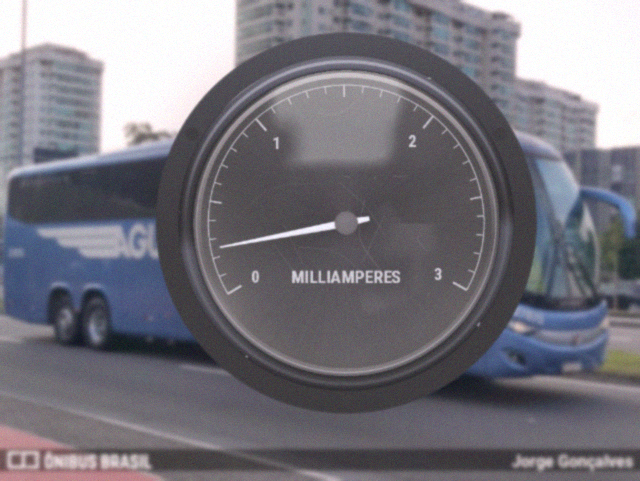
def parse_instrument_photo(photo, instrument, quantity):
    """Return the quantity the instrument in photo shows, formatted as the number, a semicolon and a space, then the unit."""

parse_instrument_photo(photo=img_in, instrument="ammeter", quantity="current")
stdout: 0.25; mA
